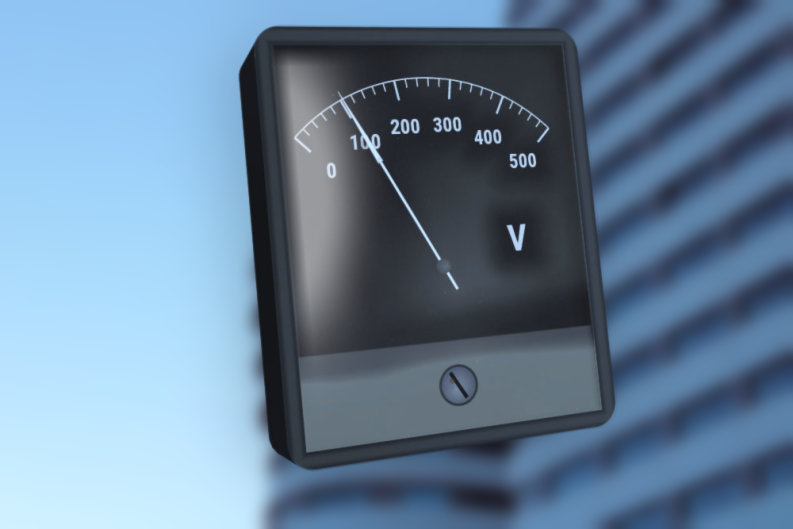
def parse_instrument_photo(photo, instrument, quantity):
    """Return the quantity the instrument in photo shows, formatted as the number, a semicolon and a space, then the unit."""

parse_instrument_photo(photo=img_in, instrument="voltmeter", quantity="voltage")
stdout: 100; V
